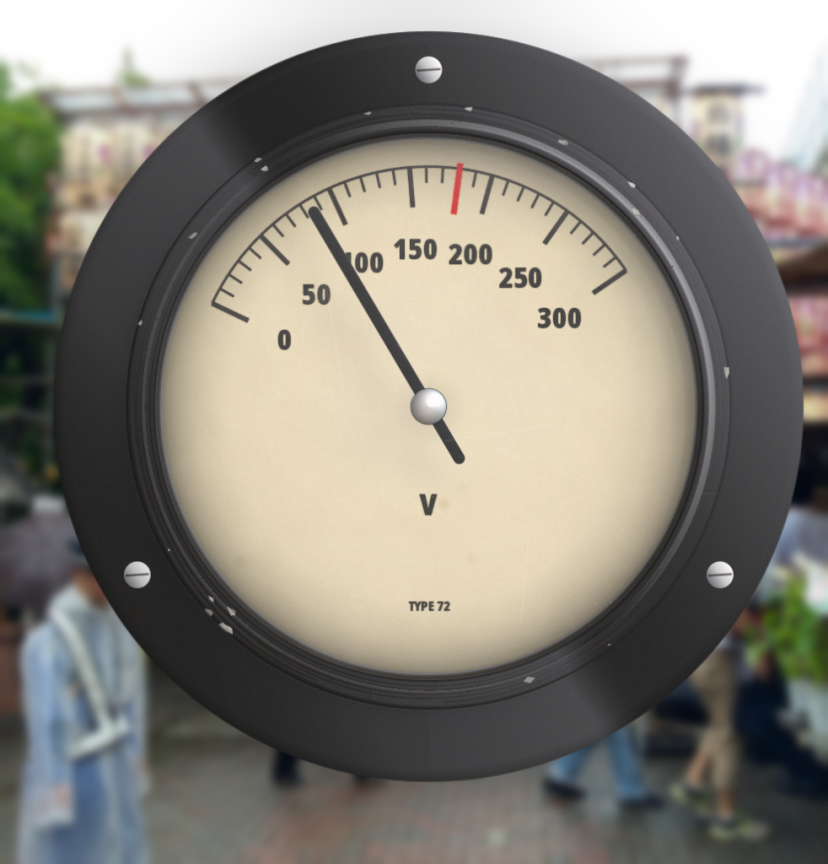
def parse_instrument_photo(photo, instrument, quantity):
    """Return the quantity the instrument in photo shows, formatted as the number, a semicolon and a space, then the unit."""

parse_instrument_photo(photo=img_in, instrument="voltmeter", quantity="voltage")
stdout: 85; V
